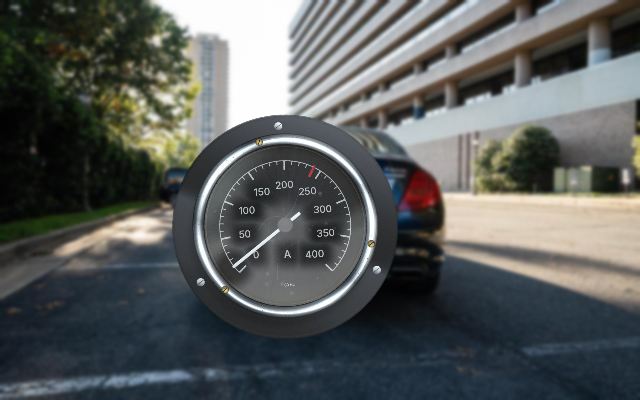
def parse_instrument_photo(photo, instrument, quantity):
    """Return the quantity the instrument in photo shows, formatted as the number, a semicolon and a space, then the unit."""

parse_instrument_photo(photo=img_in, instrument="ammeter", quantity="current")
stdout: 10; A
